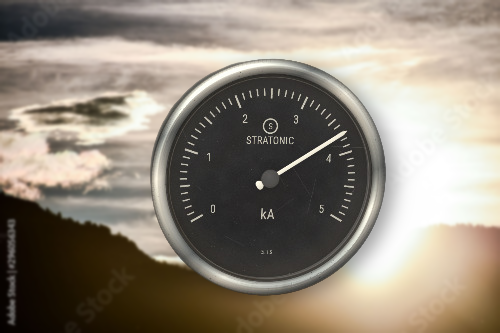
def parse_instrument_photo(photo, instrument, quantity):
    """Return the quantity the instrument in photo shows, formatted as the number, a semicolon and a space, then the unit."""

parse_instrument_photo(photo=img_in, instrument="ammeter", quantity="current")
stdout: 3.7; kA
